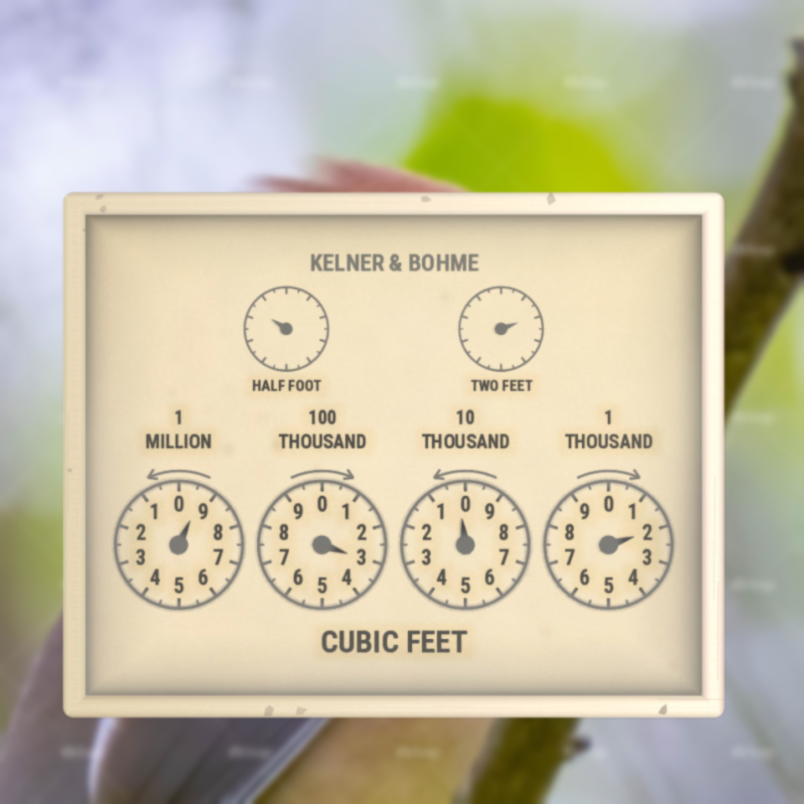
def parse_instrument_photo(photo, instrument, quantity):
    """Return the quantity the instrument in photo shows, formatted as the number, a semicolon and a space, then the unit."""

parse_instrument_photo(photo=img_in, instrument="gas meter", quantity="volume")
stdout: 930200; ft³
